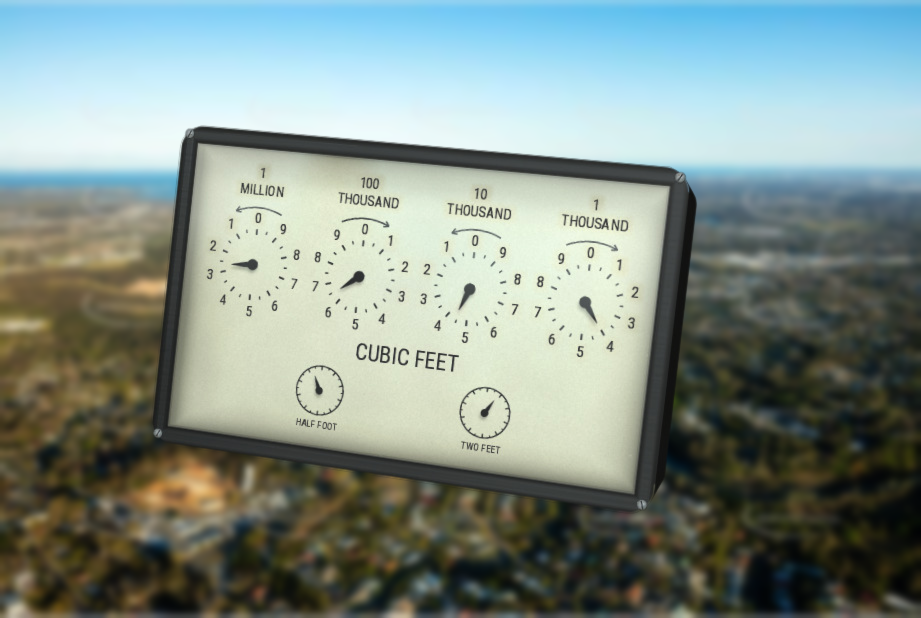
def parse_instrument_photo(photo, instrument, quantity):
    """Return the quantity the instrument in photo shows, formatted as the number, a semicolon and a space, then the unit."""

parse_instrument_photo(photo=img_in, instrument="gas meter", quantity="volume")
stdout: 264400; ft³
